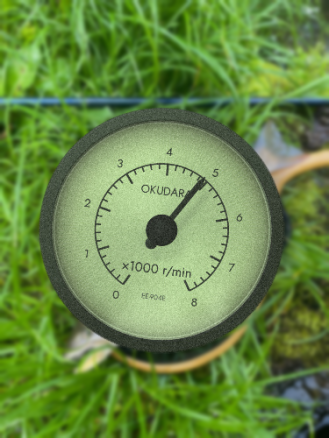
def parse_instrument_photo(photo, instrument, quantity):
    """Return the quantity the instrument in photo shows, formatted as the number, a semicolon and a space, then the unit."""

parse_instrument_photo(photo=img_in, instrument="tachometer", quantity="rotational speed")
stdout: 4900; rpm
